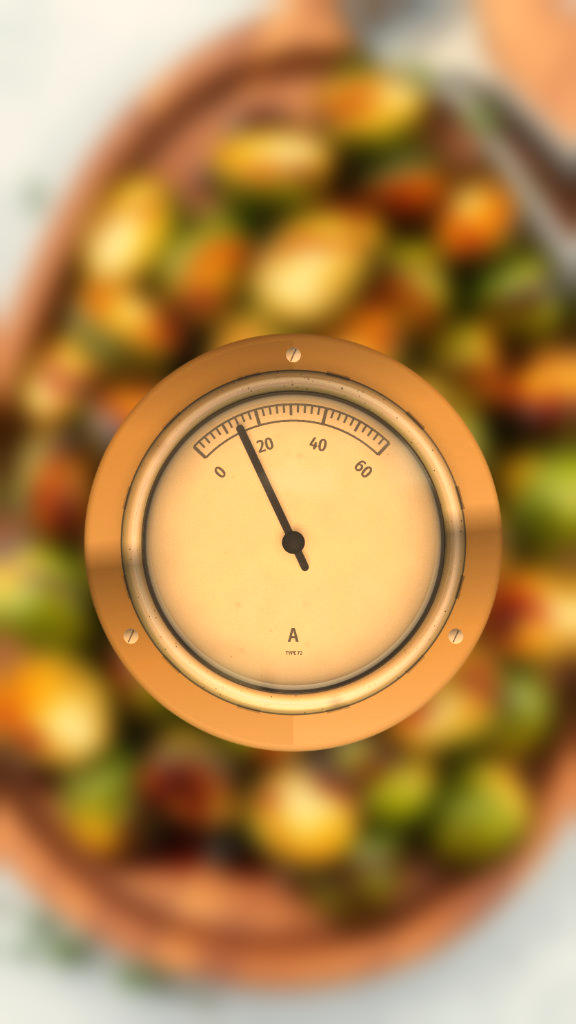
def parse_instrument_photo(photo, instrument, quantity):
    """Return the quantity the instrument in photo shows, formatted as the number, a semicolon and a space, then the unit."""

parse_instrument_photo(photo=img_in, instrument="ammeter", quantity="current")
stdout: 14; A
